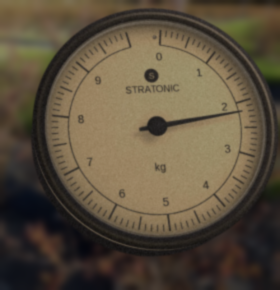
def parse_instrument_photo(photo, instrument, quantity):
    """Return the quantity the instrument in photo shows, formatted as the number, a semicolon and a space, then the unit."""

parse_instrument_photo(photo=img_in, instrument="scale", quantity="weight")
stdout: 2.2; kg
